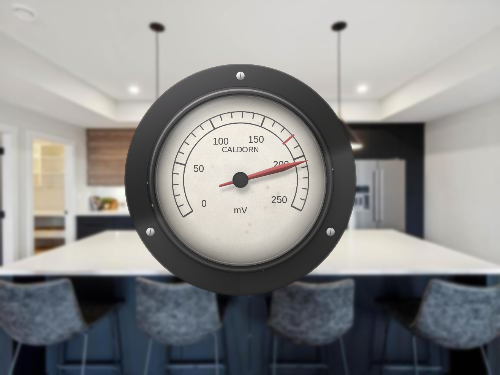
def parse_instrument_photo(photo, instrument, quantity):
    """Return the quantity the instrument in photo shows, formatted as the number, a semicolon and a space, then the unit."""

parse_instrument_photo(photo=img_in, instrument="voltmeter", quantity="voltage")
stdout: 205; mV
